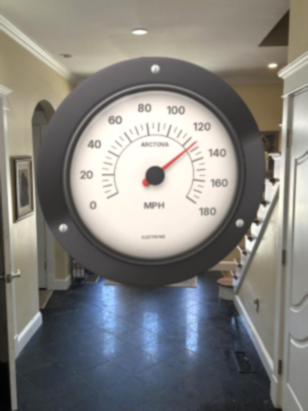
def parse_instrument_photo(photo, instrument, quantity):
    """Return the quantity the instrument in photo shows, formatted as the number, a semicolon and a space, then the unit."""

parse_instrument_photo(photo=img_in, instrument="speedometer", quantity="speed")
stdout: 125; mph
